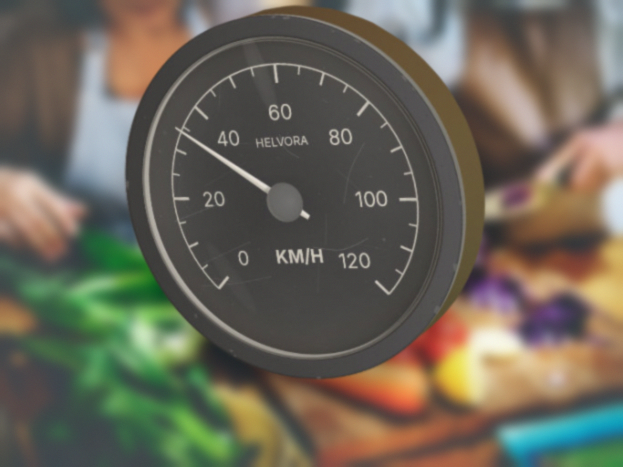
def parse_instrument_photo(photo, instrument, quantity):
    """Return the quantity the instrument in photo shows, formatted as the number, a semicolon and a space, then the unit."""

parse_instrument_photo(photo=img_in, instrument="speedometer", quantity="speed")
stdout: 35; km/h
